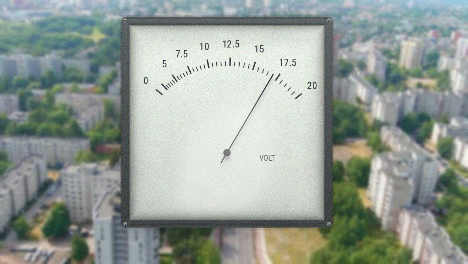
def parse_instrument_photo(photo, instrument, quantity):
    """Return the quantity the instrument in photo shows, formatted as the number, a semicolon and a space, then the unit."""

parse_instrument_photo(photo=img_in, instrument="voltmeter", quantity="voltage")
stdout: 17; V
